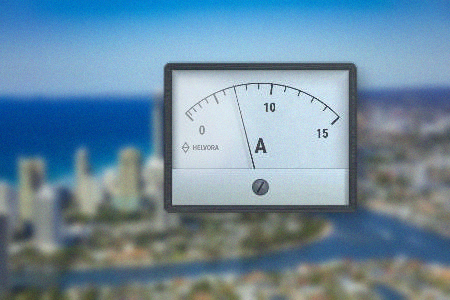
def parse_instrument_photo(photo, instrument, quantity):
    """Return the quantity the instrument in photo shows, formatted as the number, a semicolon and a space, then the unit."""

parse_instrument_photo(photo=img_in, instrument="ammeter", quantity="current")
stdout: 7; A
